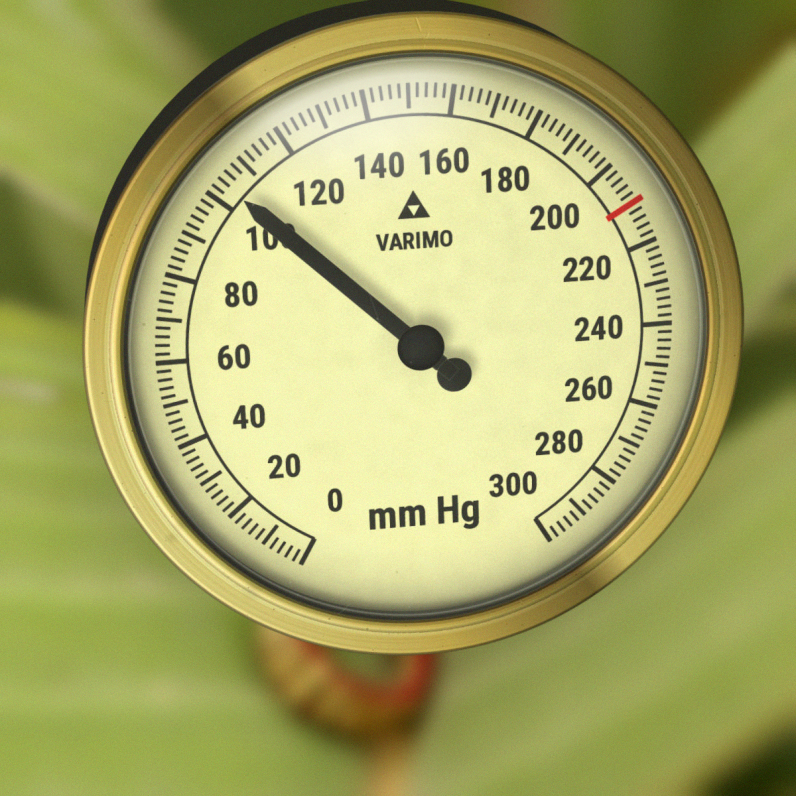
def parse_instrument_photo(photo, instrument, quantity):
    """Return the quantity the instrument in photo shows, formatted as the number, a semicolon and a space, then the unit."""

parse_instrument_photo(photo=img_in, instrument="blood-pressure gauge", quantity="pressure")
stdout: 104; mmHg
